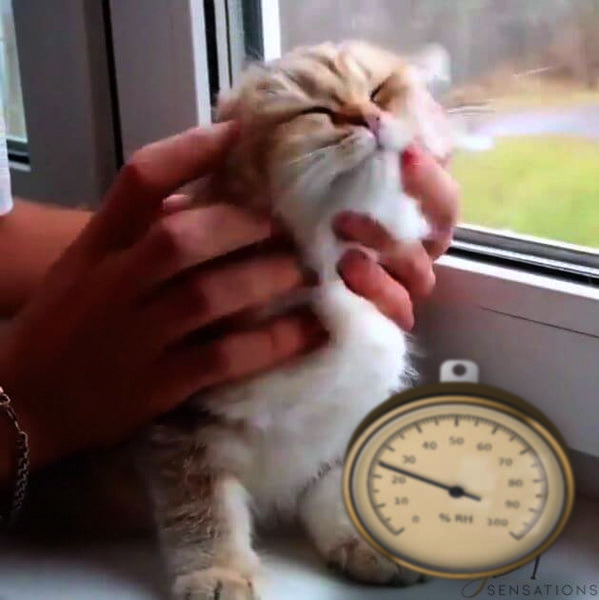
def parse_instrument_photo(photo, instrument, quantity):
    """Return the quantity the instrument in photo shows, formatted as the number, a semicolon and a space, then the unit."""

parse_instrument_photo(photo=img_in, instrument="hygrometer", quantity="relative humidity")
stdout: 25; %
